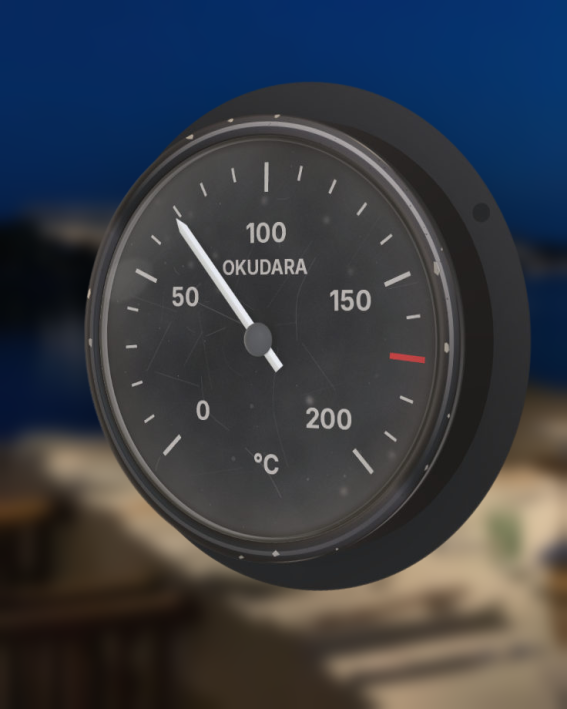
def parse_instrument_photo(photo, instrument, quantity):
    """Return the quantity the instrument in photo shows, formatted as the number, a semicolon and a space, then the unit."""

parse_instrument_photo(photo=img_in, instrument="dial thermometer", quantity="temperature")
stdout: 70; °C
